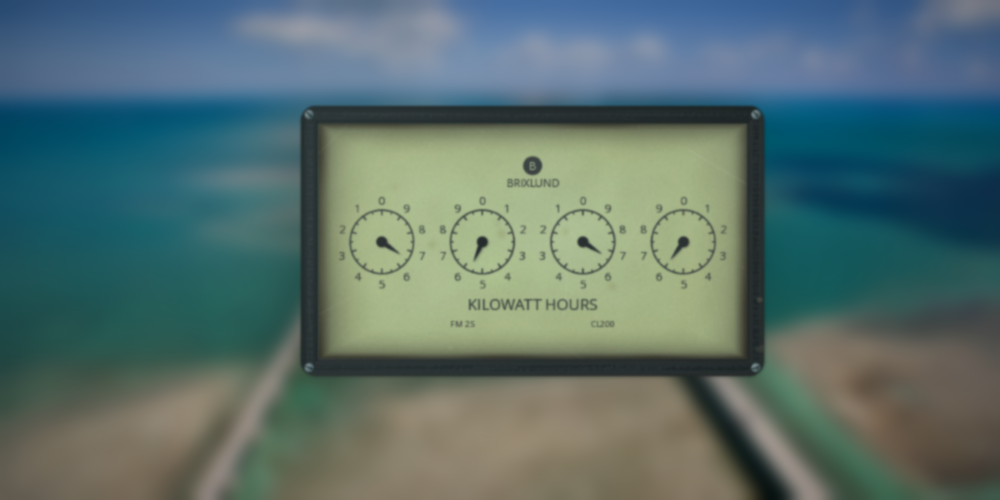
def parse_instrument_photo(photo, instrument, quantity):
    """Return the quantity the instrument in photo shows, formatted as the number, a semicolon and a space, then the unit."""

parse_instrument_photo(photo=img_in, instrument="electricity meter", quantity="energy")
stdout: 6566; kWh
